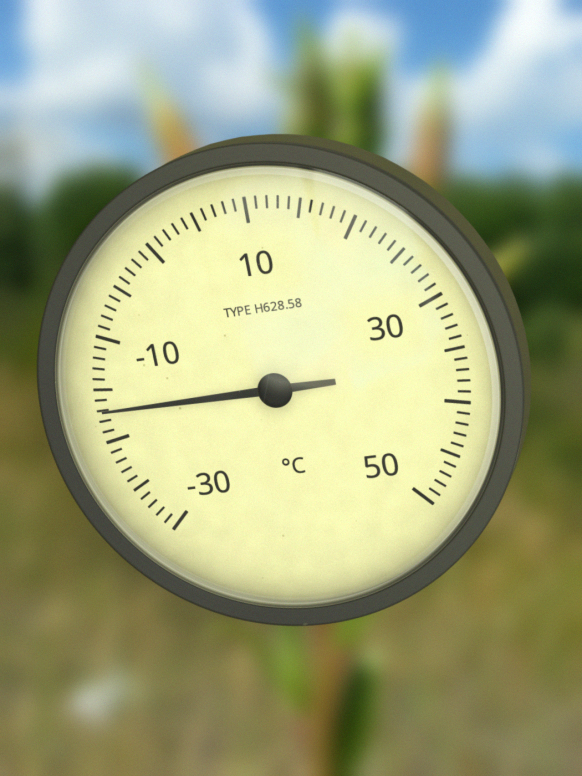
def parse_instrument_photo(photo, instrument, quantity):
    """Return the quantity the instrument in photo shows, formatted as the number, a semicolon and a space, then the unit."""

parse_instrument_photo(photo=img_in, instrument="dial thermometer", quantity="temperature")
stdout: -17; °C
